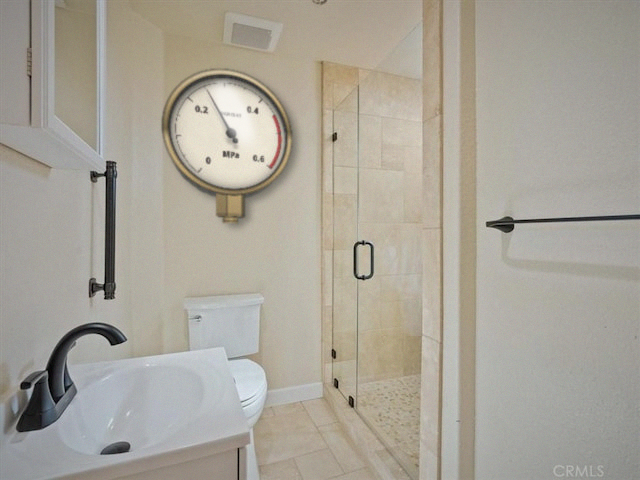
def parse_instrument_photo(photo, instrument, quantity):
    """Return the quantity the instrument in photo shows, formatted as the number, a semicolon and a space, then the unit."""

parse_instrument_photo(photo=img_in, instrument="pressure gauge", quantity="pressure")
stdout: 0.25; MPa
